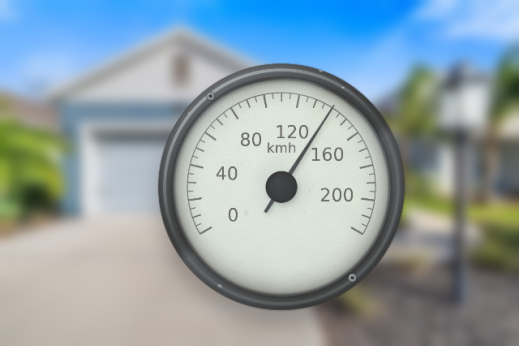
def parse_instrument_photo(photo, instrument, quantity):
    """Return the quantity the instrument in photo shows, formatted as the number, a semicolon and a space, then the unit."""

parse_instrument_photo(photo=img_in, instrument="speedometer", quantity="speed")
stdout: 140; km/h
